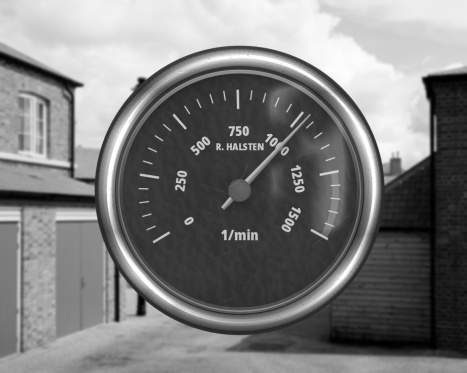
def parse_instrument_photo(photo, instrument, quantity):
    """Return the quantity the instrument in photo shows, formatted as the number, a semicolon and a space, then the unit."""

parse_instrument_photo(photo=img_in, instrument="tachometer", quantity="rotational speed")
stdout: 1025; rpm
